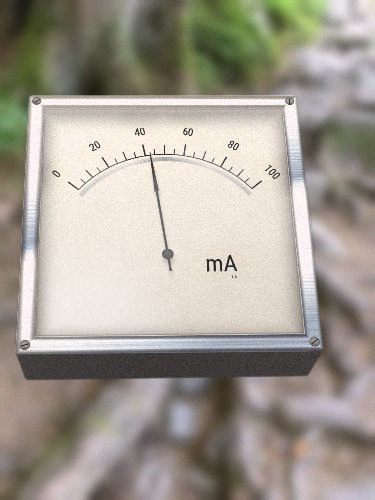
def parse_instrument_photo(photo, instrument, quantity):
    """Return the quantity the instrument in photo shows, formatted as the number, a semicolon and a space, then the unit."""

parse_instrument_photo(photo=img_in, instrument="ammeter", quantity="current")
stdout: 42.5; mA
